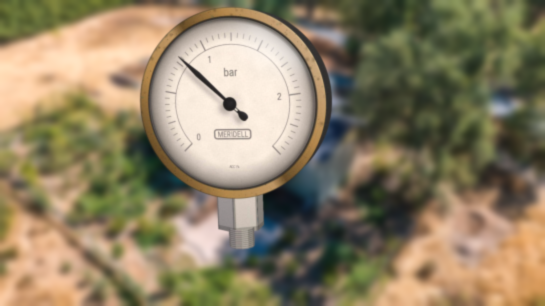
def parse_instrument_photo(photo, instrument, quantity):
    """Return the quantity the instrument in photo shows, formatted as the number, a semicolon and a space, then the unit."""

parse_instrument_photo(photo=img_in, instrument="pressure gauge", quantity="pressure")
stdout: 0.8; bar
